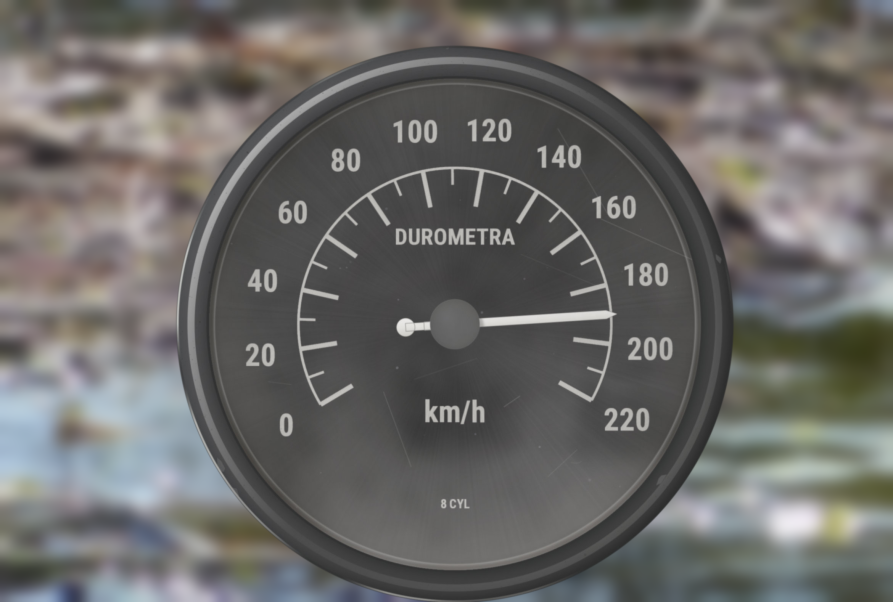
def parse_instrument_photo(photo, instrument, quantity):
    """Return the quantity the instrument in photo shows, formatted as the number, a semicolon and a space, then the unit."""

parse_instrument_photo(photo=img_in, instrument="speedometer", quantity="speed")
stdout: 190; km/h
